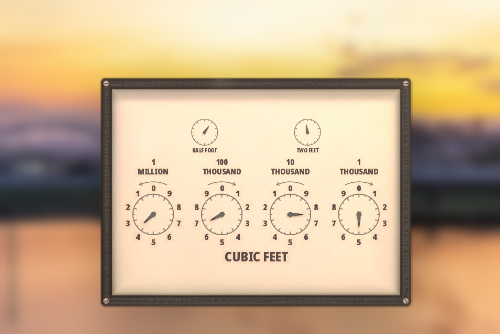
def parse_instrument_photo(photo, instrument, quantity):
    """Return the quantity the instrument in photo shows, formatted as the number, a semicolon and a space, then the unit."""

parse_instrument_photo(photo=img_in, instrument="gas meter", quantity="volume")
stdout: 367500; ft³
